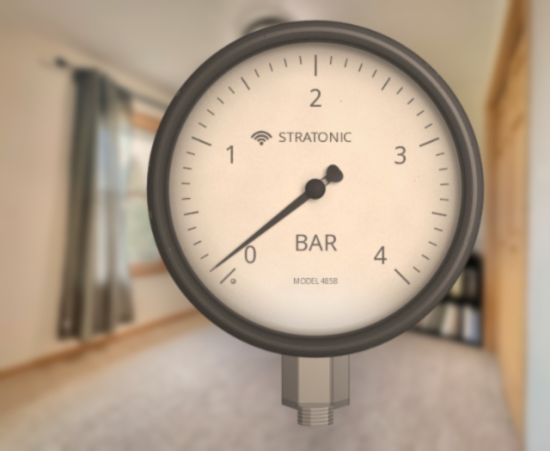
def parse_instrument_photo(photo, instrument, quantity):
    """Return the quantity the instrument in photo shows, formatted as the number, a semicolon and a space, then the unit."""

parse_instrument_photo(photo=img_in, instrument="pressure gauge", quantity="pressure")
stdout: 0.1; bar
